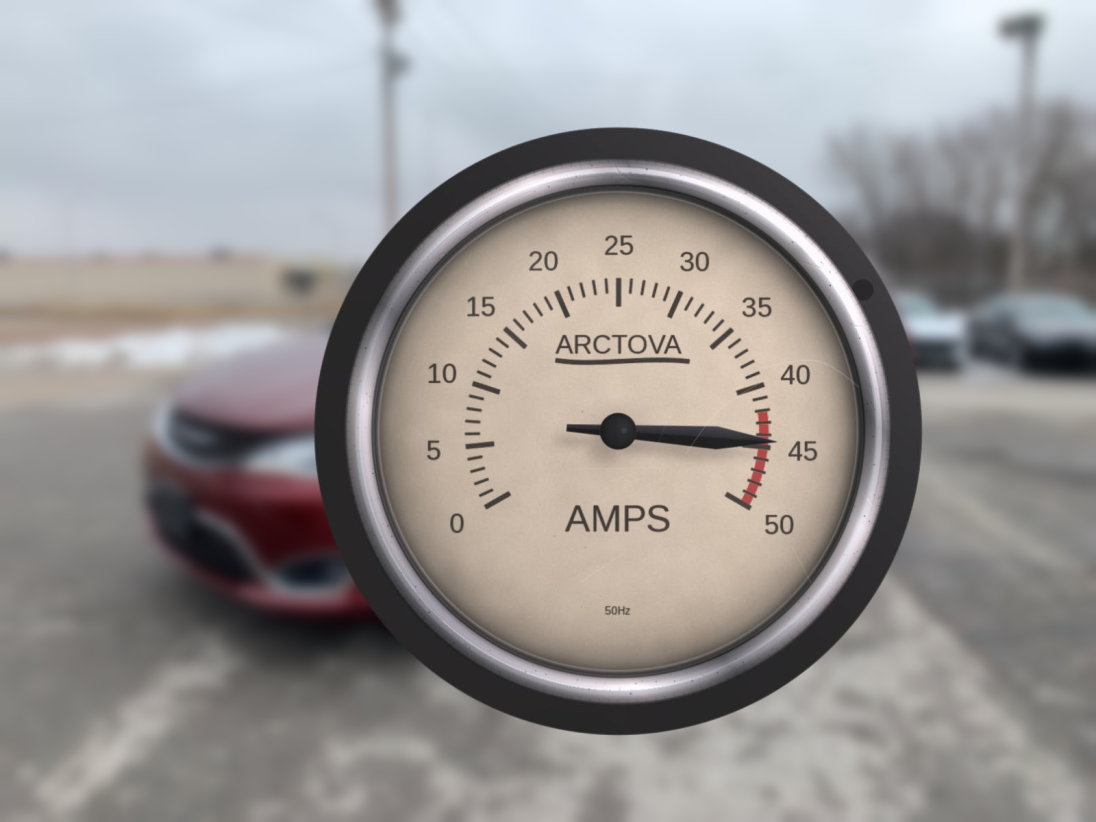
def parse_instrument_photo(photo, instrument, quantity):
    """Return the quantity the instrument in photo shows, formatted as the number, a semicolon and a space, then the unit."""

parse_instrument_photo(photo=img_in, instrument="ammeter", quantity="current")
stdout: 44.5; A
